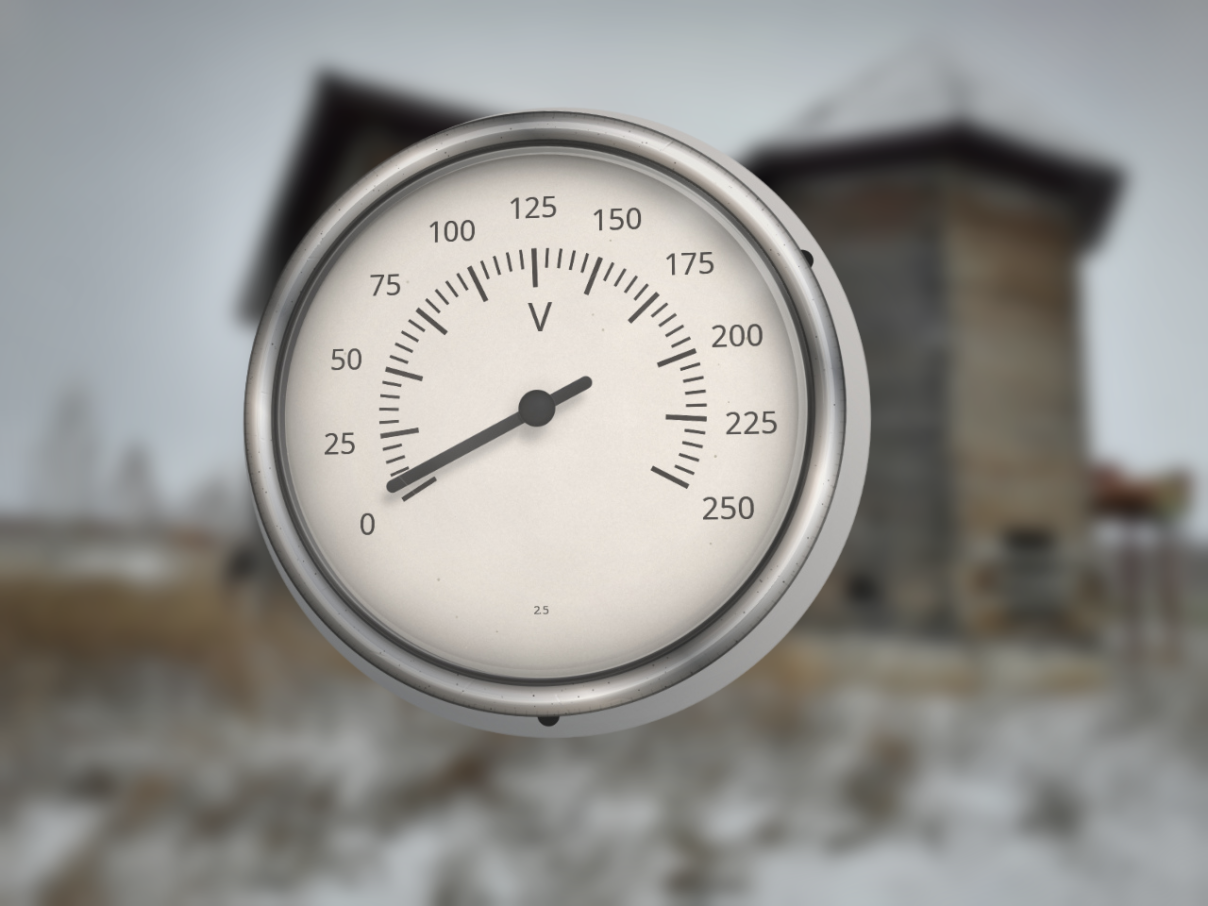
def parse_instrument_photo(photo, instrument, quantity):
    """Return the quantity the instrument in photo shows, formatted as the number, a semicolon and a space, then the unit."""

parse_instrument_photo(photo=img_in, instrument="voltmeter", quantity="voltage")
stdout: 5; V
